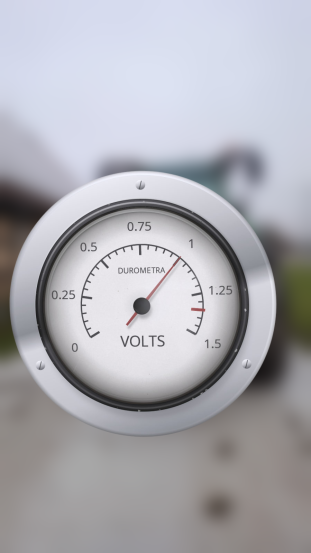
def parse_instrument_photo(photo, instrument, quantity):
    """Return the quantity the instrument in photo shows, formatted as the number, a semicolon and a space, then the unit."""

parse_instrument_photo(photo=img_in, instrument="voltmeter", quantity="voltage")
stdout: 1; V
